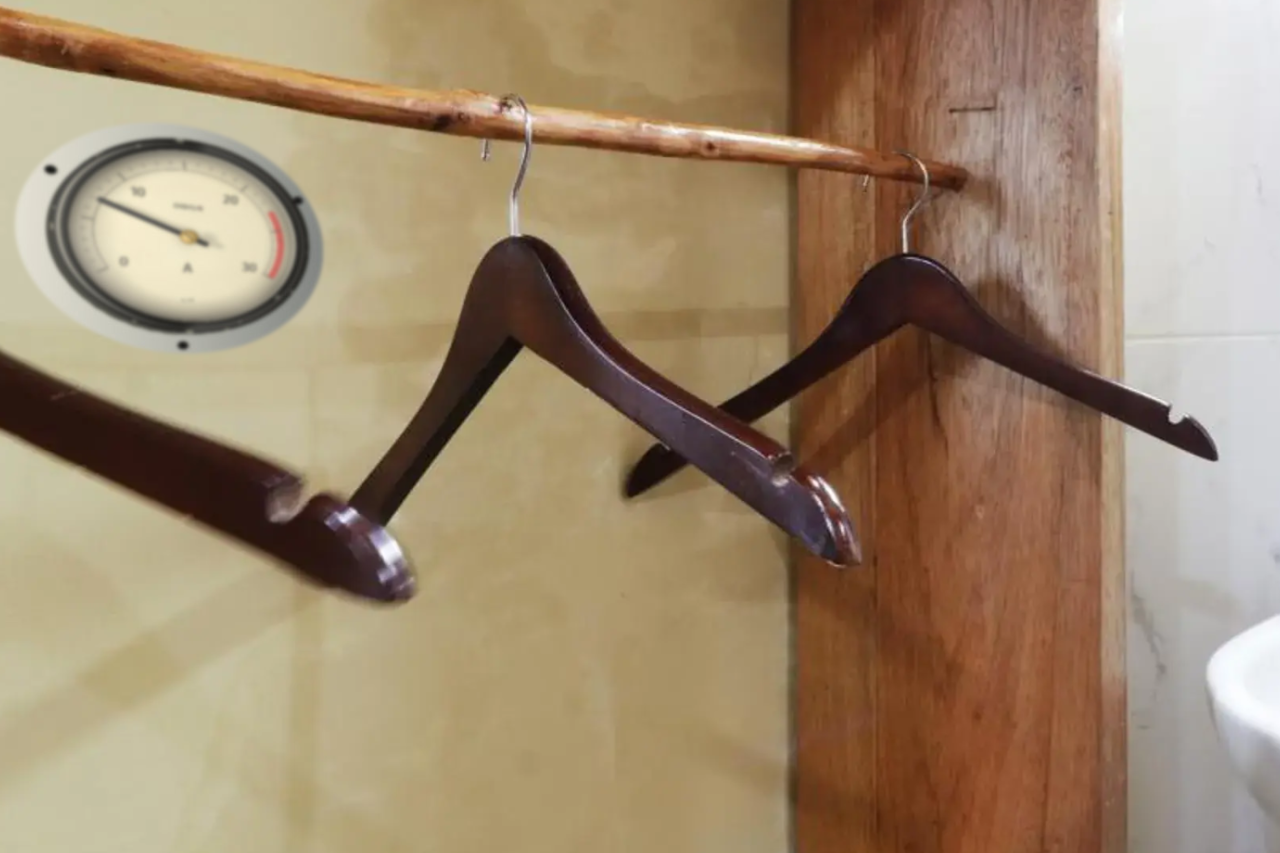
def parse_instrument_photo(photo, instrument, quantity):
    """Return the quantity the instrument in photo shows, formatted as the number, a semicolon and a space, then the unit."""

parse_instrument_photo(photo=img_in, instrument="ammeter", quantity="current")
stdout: 7; A
